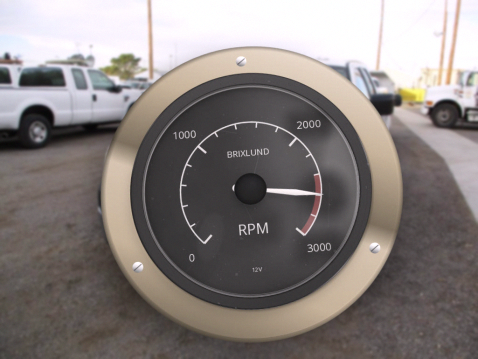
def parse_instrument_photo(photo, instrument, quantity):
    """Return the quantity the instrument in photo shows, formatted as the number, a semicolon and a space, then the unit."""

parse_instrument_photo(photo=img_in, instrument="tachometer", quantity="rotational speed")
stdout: 2600; rpm
